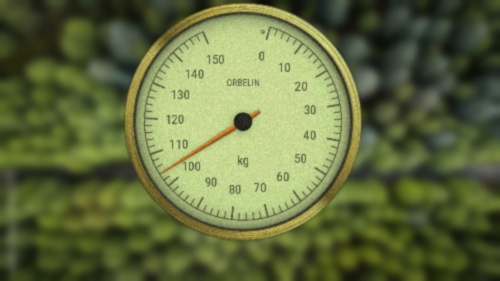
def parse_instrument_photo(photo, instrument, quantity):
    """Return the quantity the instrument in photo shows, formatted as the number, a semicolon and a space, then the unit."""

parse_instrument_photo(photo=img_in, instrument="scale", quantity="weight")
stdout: 104; kg
